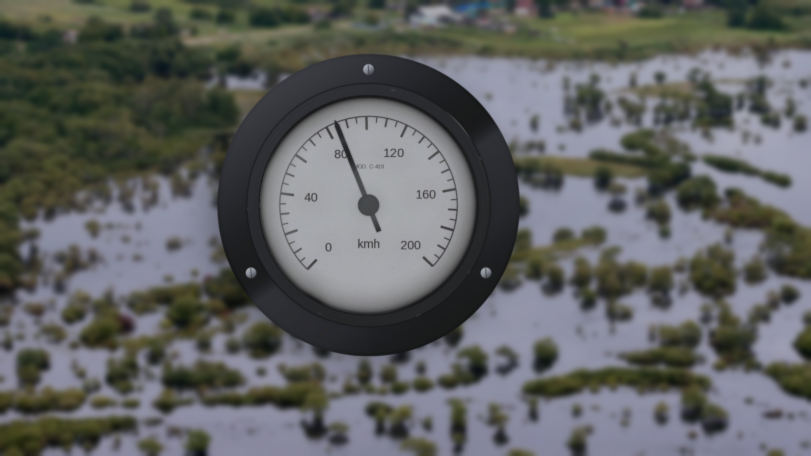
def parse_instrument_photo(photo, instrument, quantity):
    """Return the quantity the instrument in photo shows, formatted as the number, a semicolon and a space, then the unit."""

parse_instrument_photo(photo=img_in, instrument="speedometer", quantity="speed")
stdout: 85; km/h
